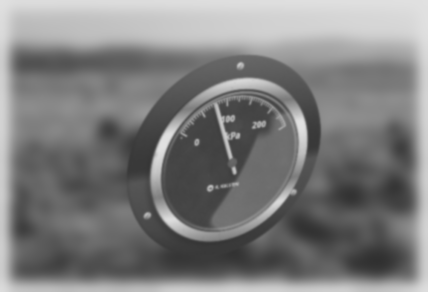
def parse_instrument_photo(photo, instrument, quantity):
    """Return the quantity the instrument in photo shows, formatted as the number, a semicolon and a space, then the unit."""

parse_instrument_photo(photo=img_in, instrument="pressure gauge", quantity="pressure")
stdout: 75; kPa
